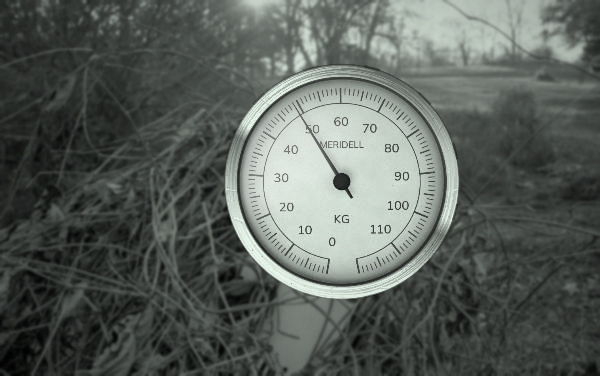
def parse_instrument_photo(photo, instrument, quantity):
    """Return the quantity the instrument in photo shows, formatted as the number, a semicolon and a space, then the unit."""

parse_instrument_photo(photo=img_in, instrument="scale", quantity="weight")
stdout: 49; kg
